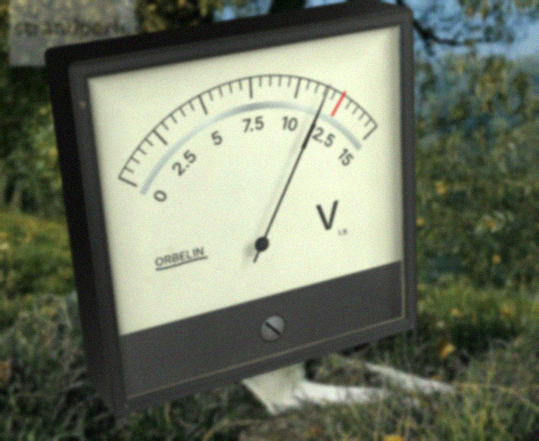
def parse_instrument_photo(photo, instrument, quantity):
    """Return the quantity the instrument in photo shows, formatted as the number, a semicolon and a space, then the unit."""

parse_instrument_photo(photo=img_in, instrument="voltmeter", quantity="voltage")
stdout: 11.5; V
